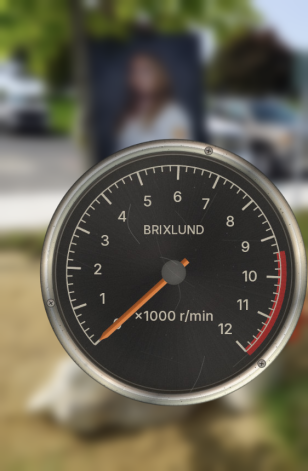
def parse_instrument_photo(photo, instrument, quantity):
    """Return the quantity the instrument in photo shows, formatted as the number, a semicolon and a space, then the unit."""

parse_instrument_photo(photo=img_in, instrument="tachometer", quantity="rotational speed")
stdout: 0; rpm
